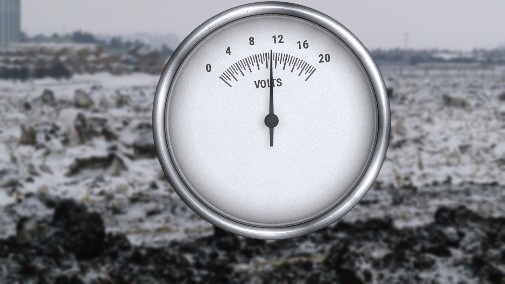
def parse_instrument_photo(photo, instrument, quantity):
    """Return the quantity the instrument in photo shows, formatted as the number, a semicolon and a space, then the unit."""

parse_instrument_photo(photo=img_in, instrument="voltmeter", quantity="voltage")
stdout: 11; V
